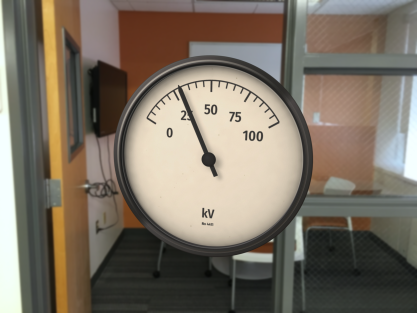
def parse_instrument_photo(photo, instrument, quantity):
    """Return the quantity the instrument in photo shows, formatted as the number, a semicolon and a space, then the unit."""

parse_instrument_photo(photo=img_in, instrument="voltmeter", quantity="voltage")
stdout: 30; kV
